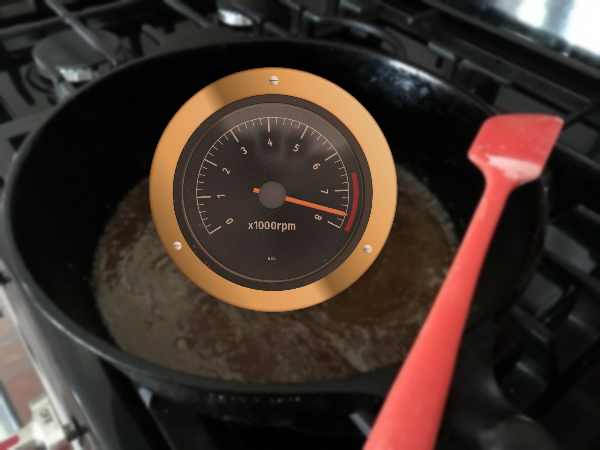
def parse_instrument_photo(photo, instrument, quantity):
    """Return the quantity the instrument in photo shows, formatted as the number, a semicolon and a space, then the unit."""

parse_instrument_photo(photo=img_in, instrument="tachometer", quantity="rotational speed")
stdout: 7600; rpm
